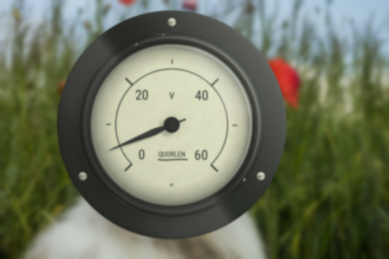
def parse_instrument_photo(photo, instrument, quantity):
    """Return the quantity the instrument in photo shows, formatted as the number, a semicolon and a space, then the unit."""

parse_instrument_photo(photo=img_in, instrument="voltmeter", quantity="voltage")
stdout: 5; V
